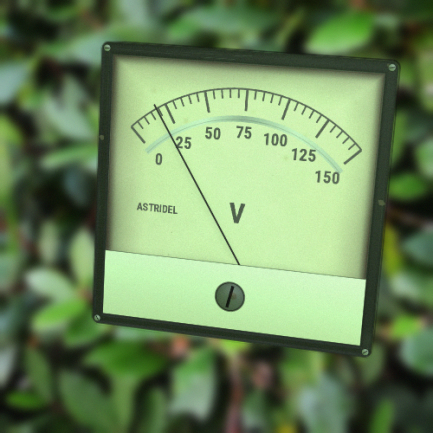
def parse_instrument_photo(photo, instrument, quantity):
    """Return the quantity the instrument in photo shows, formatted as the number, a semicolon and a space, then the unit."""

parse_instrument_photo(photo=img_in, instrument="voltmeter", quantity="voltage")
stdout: 20; V
